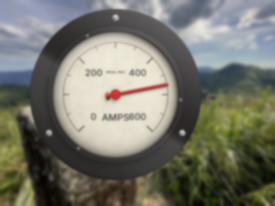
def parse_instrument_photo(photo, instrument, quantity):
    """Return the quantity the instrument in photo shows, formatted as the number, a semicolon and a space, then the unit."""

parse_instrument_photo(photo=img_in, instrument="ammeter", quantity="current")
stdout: 475; A
